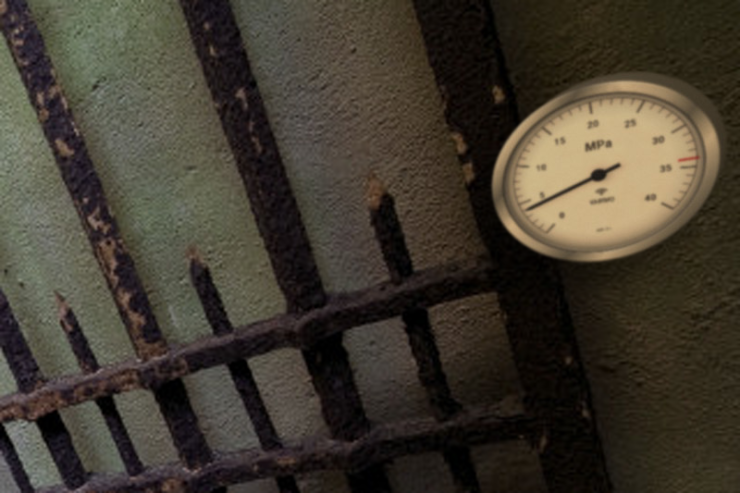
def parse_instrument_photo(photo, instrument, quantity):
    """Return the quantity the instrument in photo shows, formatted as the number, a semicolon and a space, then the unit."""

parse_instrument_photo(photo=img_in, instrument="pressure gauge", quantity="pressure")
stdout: 4; MPa
